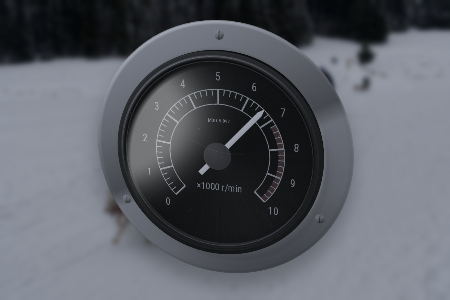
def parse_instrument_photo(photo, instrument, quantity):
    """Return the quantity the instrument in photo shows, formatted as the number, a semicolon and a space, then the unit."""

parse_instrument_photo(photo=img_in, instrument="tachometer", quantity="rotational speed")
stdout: 6600; rpm
